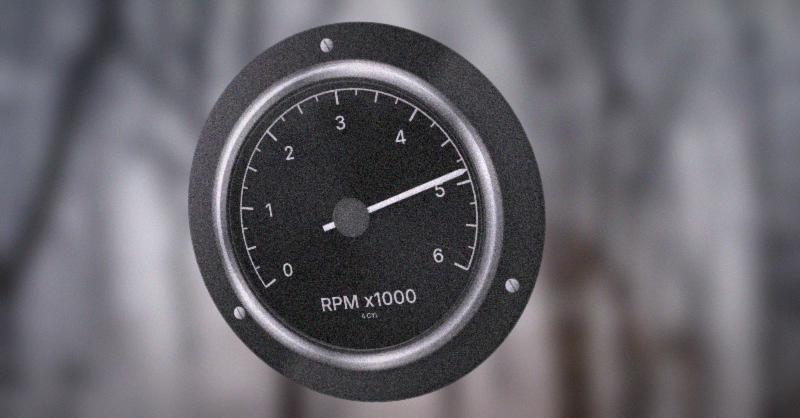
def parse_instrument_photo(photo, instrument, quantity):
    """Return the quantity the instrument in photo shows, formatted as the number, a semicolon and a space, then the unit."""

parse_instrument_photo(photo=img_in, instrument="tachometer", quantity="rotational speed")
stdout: 4875; rpm
